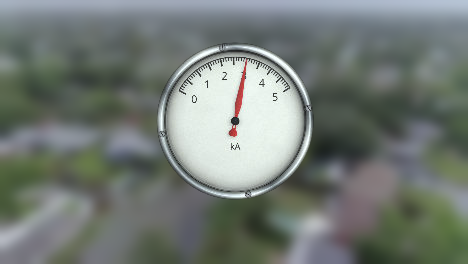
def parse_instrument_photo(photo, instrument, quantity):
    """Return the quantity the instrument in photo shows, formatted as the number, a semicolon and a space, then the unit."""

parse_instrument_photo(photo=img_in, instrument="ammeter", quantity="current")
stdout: 3; kA
